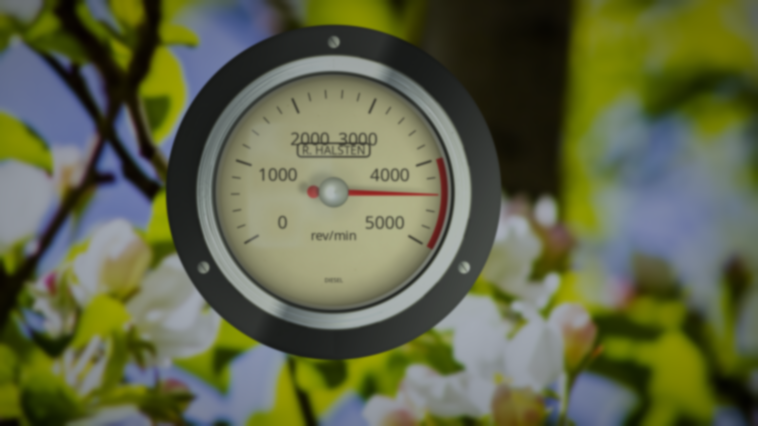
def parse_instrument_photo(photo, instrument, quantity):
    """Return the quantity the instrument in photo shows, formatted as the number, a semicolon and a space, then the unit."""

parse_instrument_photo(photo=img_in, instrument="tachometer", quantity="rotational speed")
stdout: 4400; rpm
